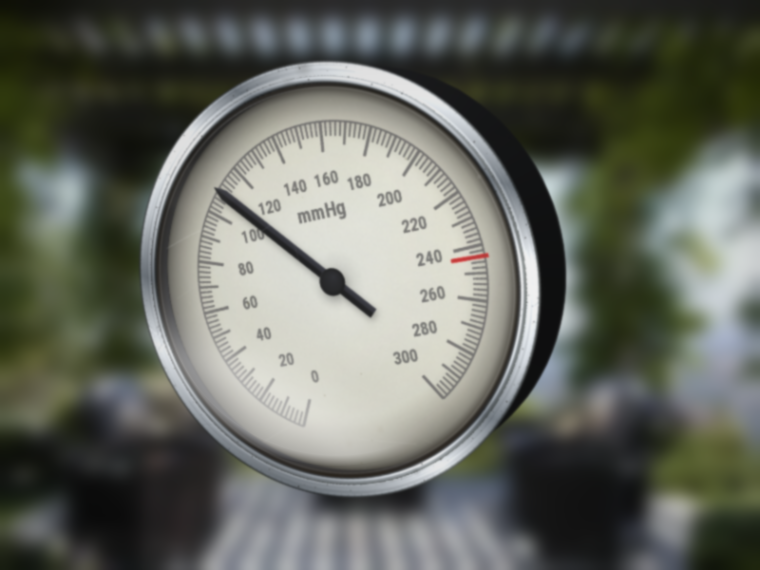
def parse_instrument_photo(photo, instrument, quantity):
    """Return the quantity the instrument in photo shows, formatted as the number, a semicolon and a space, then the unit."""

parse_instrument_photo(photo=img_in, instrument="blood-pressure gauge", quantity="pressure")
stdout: 110; mmHg
